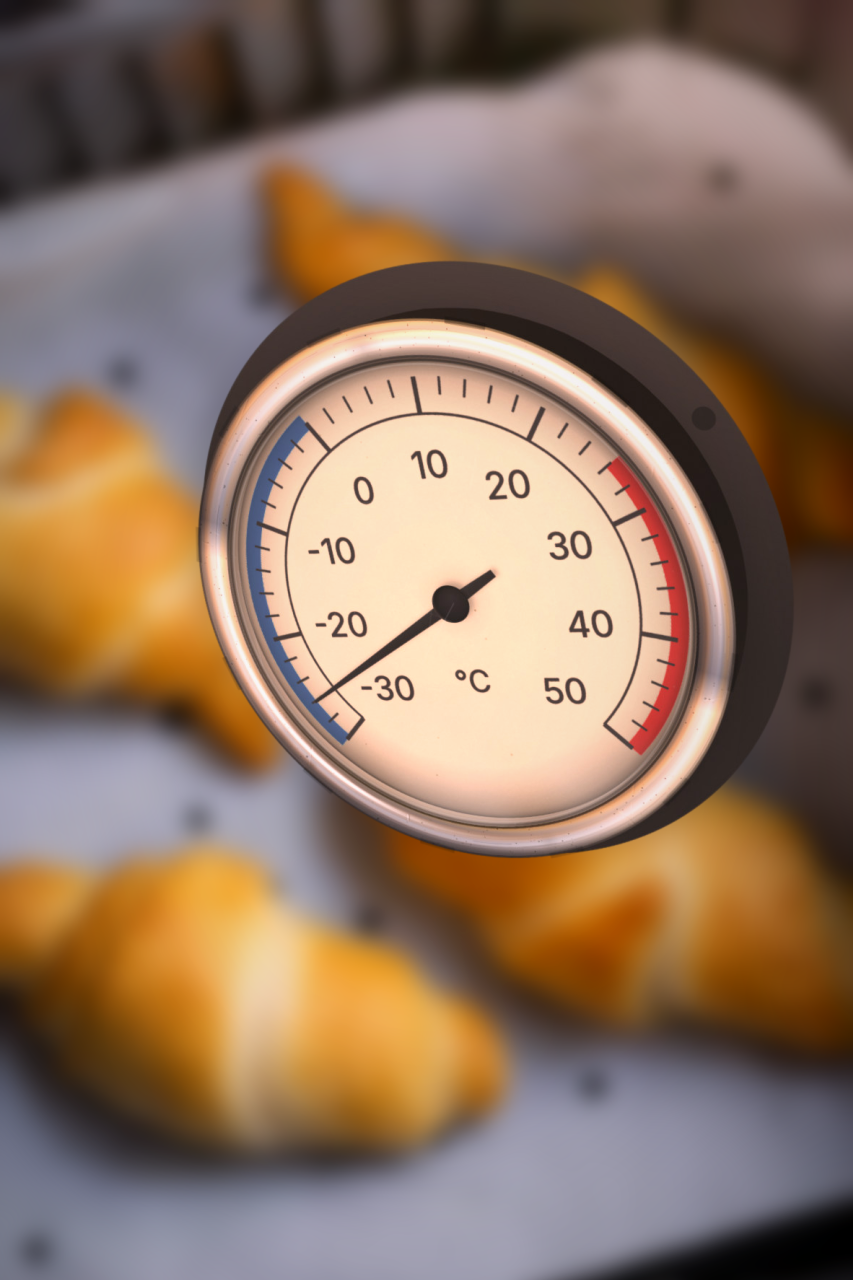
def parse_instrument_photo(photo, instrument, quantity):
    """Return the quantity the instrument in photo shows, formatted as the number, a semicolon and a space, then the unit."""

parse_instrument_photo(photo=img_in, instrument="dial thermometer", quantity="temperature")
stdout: -26; °C
